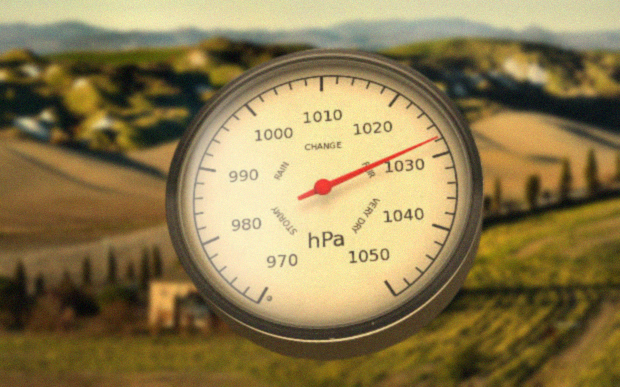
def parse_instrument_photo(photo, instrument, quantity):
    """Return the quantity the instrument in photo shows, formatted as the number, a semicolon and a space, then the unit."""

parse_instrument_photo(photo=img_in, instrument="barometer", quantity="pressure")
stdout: 1028; hPa
